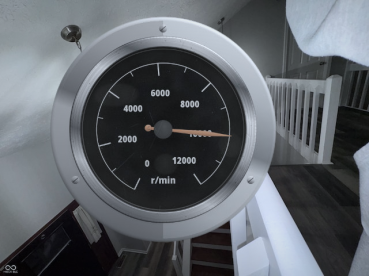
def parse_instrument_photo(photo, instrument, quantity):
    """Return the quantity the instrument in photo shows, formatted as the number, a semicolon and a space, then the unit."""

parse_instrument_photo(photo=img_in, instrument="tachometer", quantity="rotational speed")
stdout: 10000; rpm
